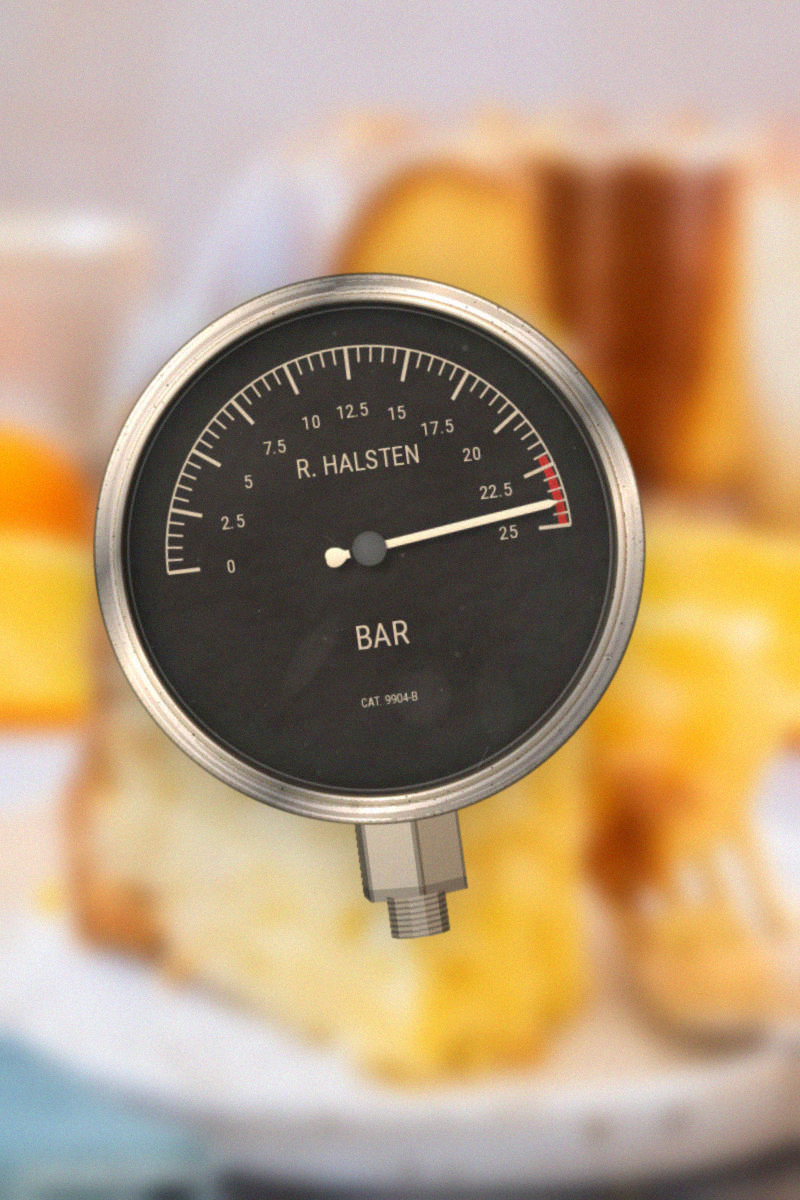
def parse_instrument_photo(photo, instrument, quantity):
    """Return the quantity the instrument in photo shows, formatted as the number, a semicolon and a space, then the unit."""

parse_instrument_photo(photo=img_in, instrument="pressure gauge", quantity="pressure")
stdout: 24; bar
